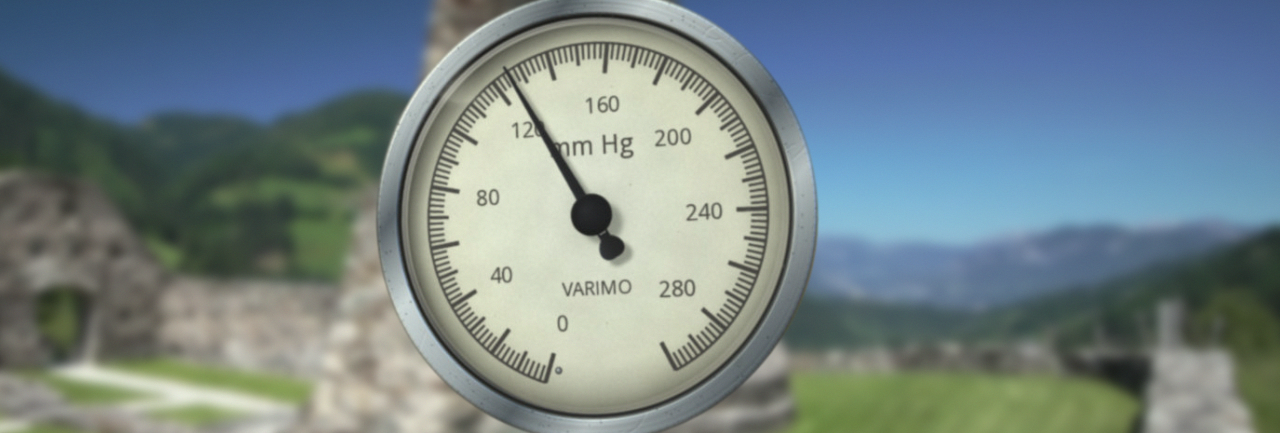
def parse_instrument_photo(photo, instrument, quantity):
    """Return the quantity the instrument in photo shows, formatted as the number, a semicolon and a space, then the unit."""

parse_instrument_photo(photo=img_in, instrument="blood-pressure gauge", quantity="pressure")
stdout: 126; mmHg
